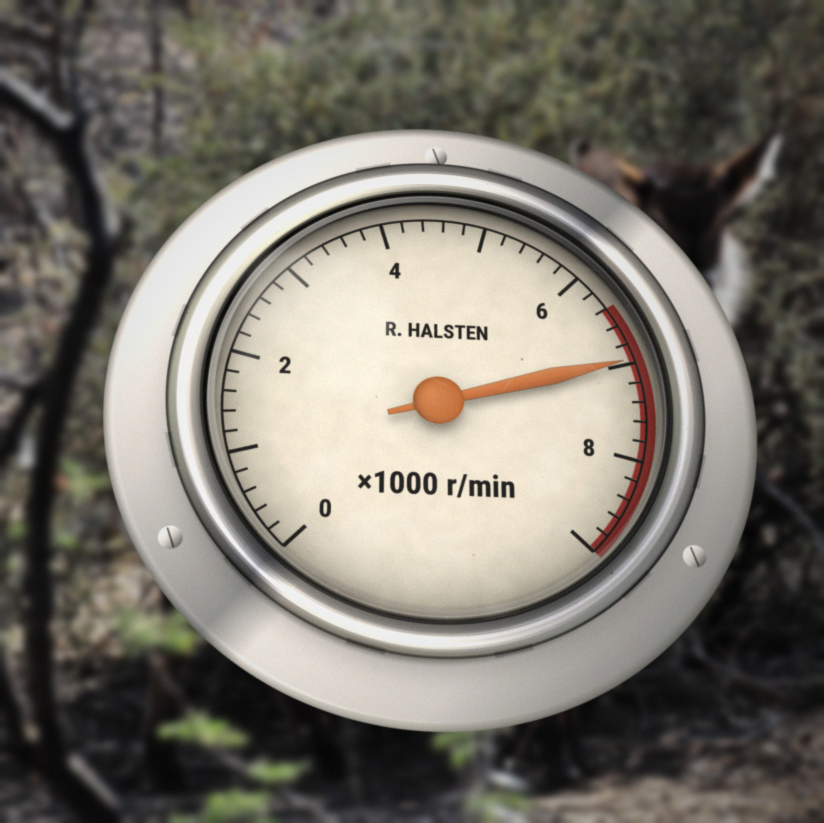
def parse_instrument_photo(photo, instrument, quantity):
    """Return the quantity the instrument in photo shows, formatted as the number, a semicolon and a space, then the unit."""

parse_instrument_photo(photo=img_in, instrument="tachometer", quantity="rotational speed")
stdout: 7000; rpm
